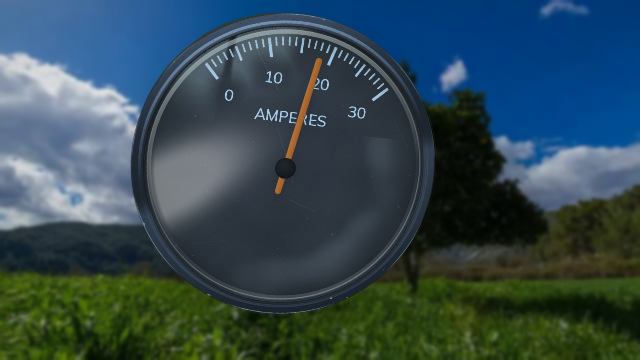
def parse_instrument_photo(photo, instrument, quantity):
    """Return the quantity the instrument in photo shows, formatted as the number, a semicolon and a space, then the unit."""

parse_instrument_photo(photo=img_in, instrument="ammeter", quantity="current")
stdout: 18; A
